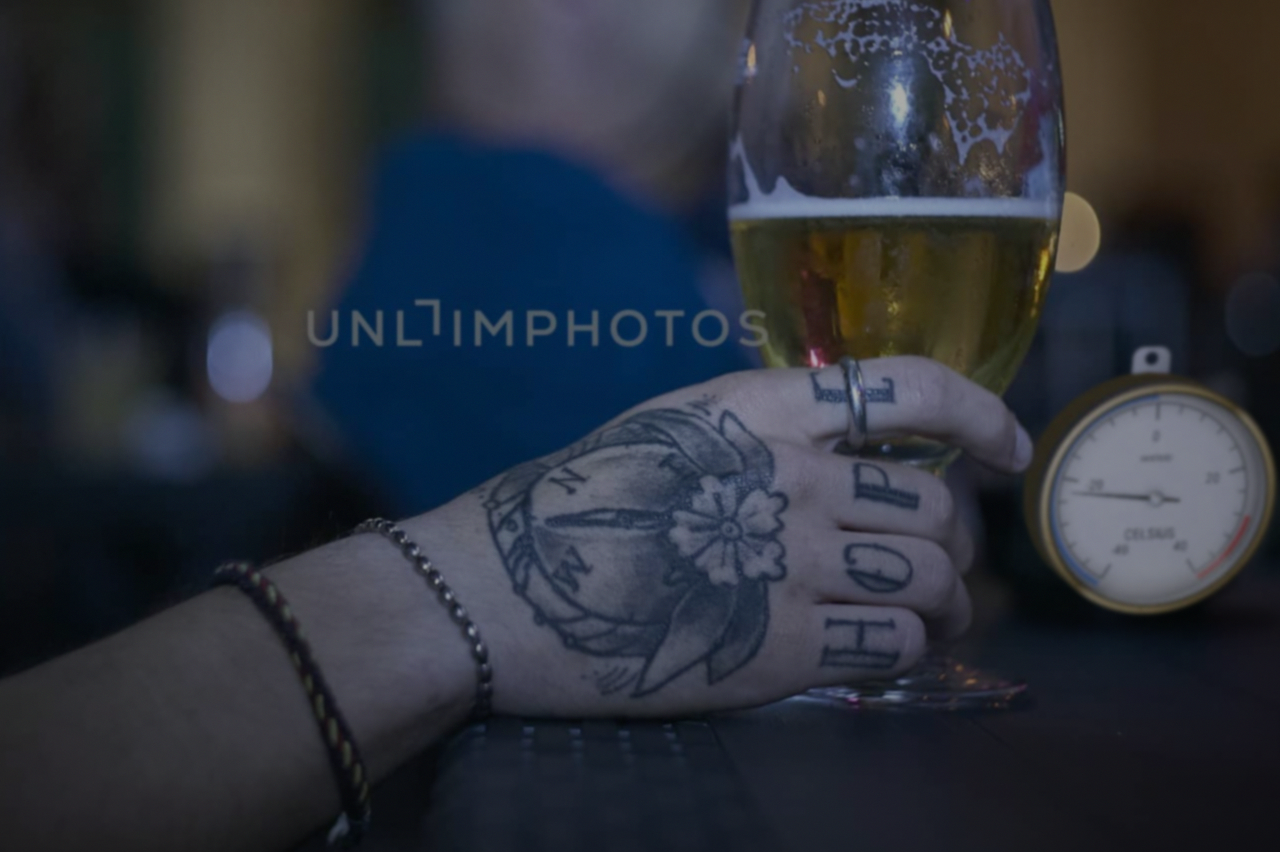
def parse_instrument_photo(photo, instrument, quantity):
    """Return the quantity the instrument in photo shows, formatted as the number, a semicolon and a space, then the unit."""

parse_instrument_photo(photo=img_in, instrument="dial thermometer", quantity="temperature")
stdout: -22; °C
